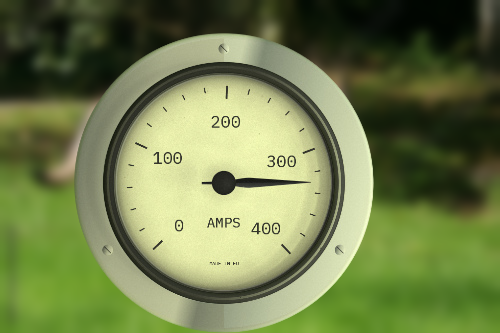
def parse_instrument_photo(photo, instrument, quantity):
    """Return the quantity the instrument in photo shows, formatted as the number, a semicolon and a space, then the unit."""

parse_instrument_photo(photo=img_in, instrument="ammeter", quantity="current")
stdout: 330; A
